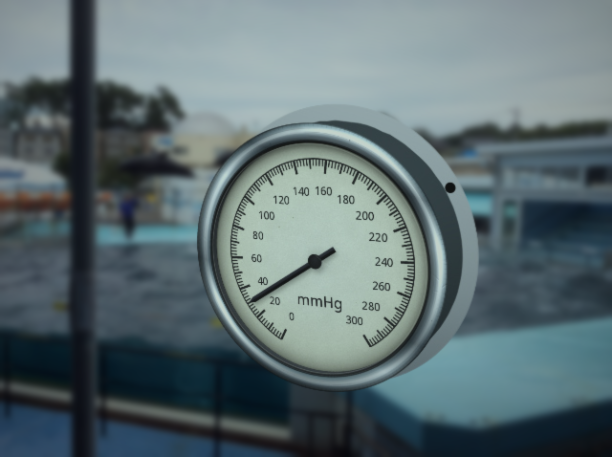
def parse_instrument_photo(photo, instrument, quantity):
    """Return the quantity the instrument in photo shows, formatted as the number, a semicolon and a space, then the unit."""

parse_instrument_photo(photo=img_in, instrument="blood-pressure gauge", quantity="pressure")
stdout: 30; mmHg
